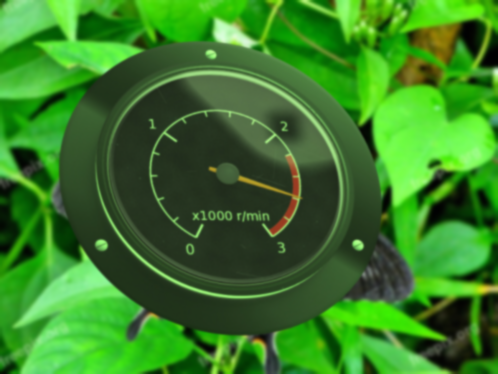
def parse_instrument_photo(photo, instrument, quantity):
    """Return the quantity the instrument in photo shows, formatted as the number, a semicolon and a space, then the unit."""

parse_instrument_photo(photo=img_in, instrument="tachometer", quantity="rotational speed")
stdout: 2600; rpm
